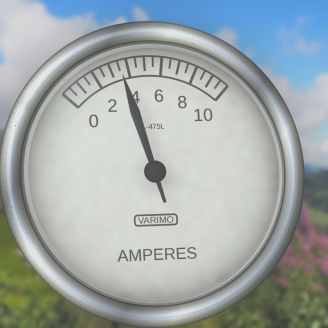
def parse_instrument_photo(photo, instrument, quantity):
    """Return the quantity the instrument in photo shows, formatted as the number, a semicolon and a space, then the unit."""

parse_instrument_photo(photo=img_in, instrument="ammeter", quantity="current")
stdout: 3.5; A
